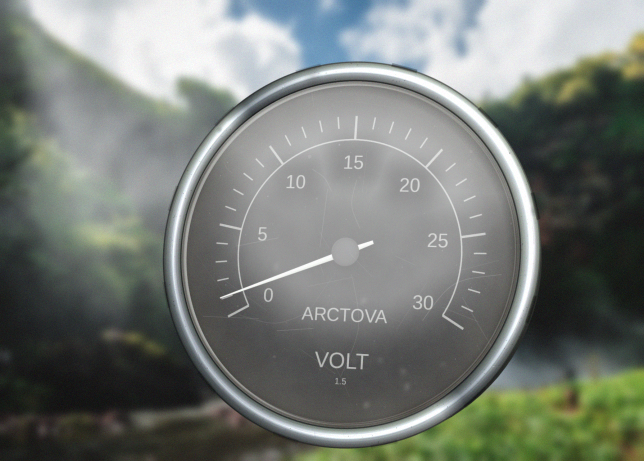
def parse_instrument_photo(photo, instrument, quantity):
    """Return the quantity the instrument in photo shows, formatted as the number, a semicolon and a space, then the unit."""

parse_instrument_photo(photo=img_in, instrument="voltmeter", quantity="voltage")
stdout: 1; V
